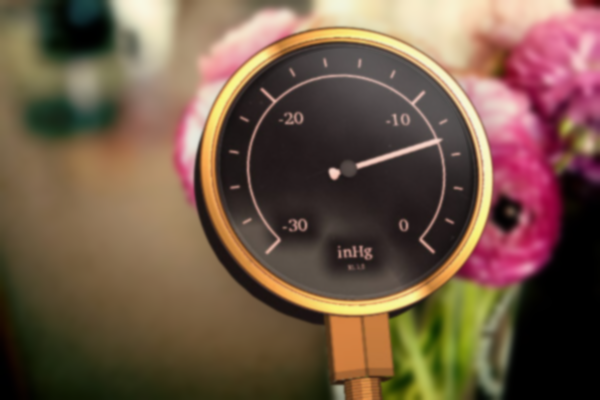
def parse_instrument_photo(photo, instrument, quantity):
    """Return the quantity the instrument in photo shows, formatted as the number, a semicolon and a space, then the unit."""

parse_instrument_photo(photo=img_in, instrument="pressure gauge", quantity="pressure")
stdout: -7; inHg
